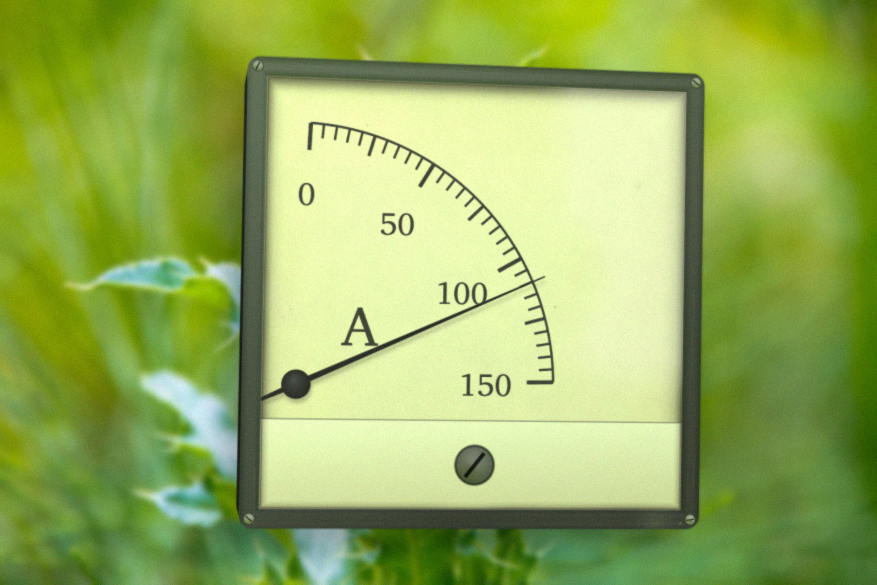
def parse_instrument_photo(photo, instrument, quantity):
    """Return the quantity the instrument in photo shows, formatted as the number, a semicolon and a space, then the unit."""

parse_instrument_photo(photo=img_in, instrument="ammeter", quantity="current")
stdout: 110; A
